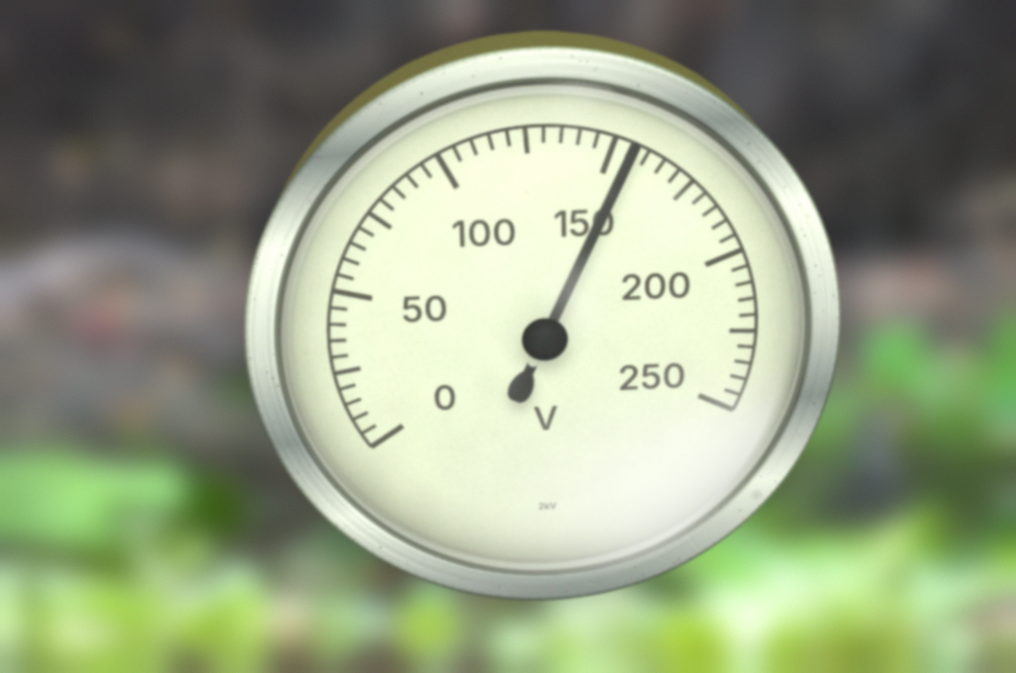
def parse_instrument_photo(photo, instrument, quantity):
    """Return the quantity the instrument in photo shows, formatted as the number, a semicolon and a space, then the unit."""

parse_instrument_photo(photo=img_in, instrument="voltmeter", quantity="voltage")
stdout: 155; V
